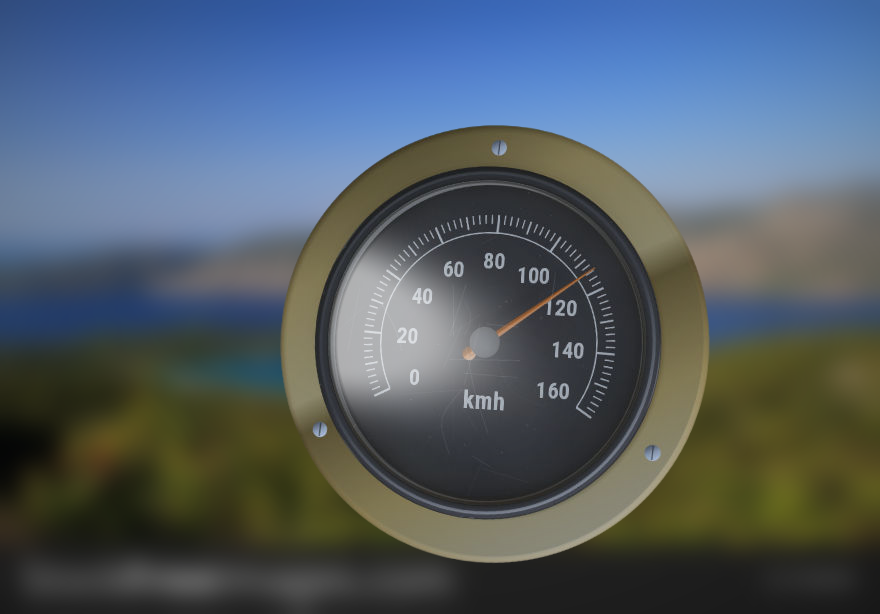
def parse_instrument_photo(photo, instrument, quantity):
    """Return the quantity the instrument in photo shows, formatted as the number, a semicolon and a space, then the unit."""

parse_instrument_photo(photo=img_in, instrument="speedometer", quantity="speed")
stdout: 114; km/h
